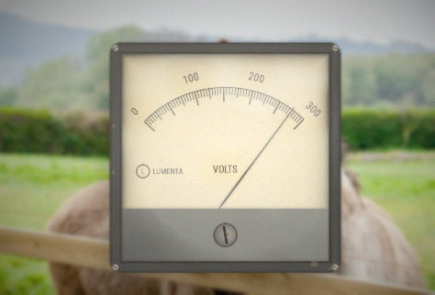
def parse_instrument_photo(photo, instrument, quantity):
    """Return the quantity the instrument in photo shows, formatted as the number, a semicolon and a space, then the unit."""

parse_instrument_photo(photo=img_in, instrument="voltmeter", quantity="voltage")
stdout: 275; V
